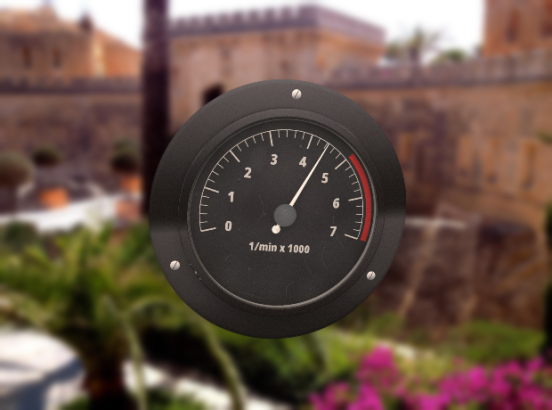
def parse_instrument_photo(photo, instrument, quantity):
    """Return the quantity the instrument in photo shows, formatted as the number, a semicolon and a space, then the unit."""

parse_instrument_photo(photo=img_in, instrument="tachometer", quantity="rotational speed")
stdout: 4400; rpm
